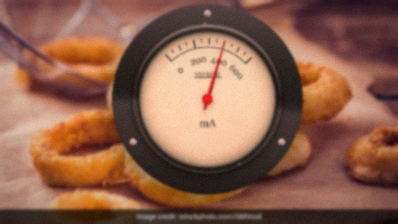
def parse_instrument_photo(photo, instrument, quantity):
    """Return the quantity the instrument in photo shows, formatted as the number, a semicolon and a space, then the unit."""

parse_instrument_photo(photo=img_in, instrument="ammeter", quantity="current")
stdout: 400; mA
